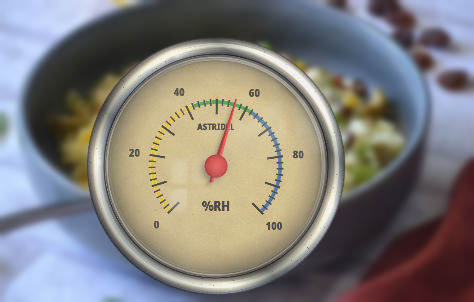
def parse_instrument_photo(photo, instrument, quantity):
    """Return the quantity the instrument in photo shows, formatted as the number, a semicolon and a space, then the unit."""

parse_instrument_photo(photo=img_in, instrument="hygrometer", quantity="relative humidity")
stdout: 56; %
